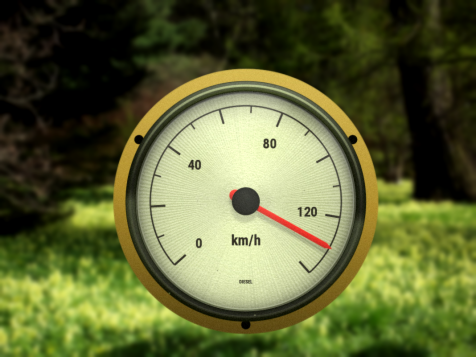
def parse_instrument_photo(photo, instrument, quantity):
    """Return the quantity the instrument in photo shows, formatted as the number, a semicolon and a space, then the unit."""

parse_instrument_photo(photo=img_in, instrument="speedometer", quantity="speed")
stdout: 130; km/h
